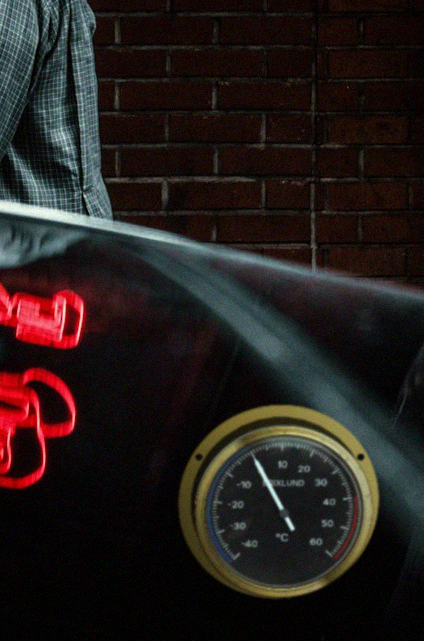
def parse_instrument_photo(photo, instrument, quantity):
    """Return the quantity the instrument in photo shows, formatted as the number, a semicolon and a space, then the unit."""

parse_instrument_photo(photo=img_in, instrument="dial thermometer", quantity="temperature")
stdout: 0; °C
